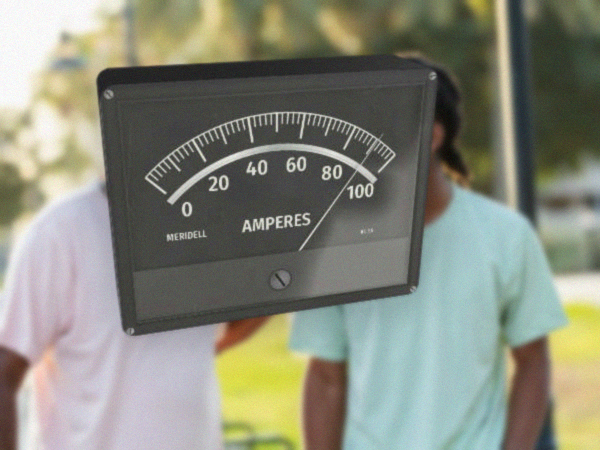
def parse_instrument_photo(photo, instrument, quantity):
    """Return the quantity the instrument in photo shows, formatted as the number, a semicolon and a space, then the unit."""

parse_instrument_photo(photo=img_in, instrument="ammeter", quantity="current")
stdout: 90; A
